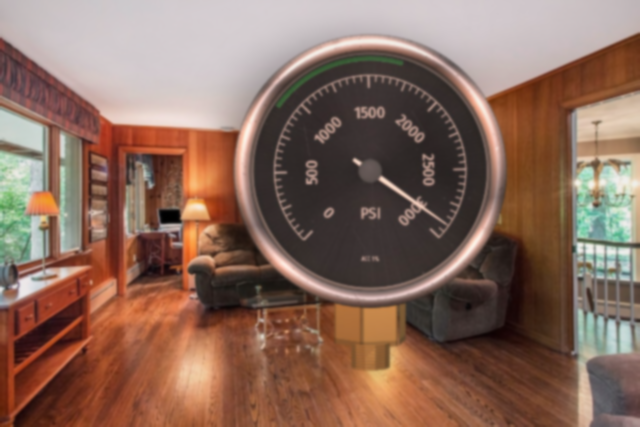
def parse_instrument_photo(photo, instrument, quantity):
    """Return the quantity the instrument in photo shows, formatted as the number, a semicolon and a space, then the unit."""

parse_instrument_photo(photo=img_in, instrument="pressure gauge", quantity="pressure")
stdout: 2900; psi
